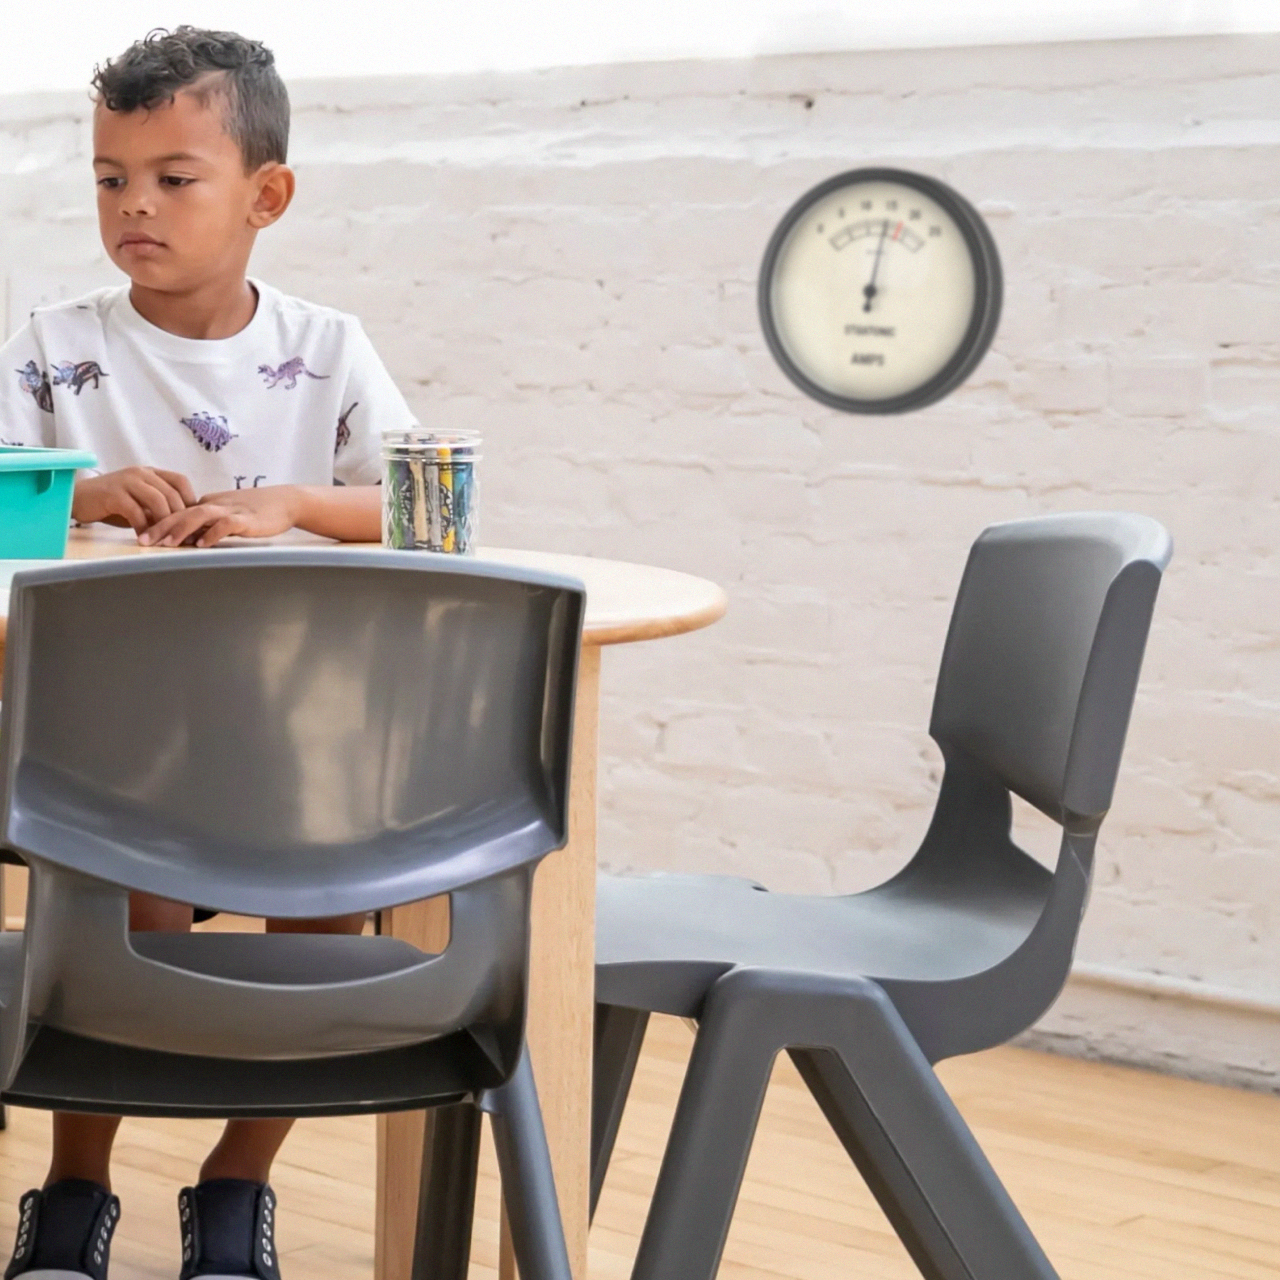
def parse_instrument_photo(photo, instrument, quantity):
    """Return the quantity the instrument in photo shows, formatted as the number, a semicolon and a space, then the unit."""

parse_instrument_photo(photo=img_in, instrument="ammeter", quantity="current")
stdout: 15; A
